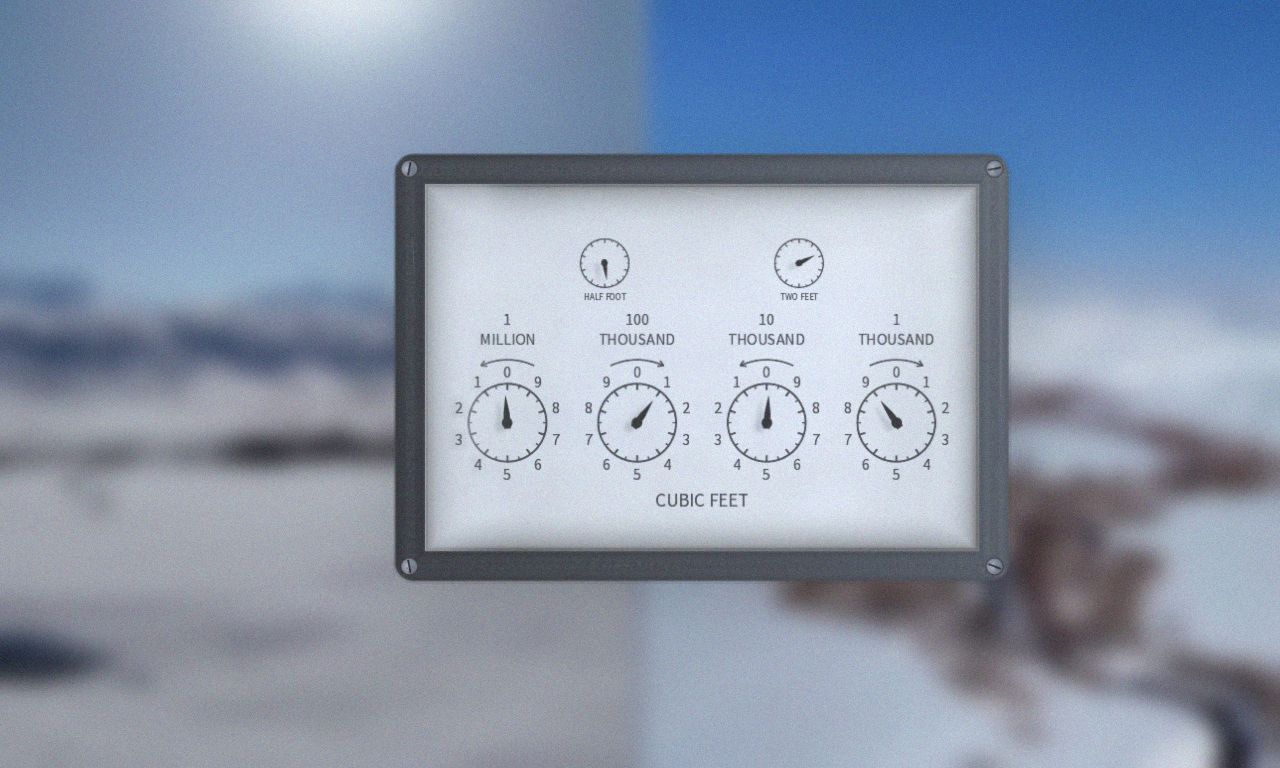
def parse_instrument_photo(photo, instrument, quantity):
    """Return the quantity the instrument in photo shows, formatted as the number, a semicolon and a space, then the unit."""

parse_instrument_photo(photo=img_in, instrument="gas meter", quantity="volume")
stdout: 9900; ft³
